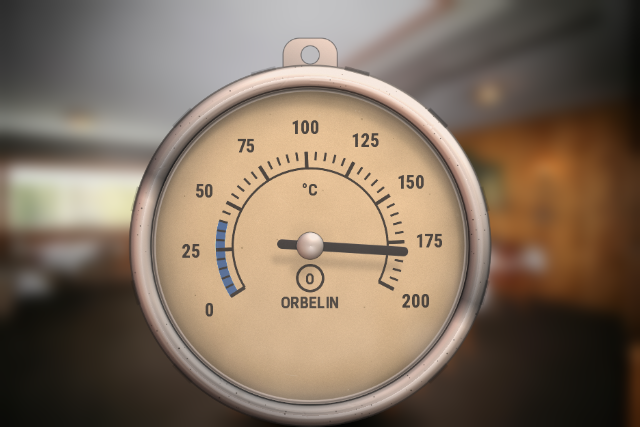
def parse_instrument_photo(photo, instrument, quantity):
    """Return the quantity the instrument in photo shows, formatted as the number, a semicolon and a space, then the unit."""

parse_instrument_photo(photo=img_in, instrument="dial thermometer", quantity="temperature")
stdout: 180; °C
